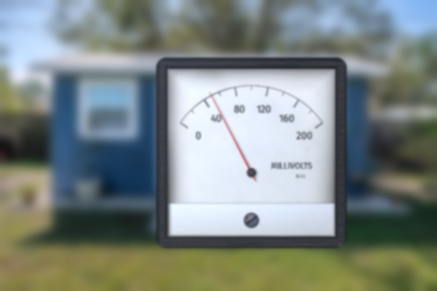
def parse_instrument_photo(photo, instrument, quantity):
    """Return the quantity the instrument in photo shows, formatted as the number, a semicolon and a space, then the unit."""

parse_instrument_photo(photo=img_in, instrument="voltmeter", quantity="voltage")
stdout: 50; mV
